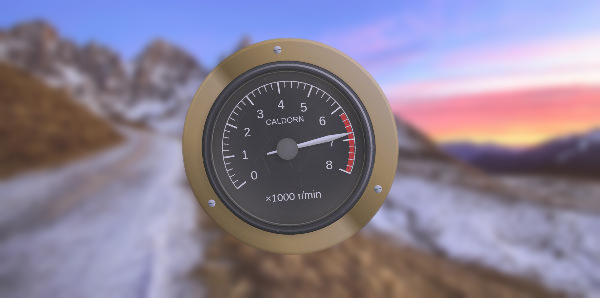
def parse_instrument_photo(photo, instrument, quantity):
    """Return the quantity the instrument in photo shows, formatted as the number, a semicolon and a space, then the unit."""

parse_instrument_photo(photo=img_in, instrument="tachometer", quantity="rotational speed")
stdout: 6800; rpm
